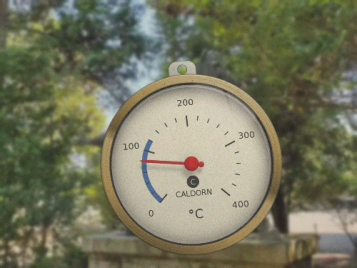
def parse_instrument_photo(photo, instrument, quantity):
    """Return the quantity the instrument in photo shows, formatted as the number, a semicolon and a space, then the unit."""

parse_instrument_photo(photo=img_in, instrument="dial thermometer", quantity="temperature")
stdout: 80; °C
